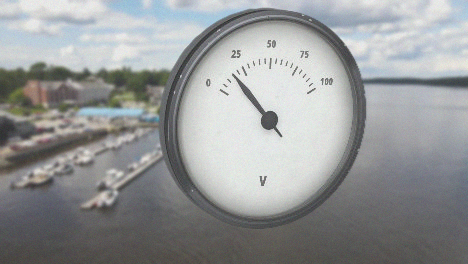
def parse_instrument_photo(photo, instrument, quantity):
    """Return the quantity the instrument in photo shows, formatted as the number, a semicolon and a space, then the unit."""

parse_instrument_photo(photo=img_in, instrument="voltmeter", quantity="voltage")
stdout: 15; V
